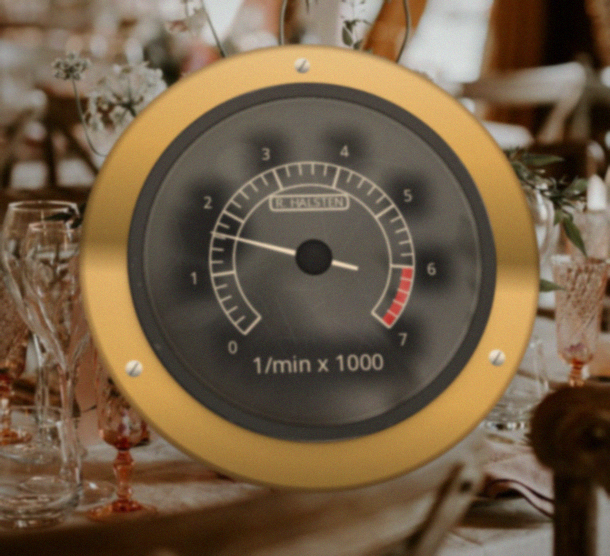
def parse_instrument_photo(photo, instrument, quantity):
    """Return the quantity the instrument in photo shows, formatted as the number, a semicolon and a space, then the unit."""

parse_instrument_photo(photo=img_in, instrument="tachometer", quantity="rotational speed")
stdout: 1600; rpm
